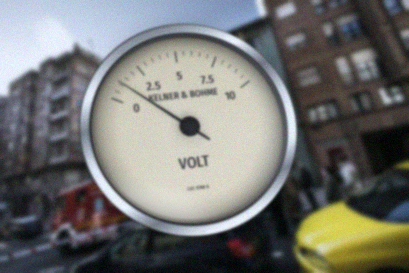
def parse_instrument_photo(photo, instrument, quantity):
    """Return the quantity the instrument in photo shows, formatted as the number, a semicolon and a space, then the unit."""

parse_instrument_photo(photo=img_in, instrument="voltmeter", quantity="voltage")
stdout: 1; V
